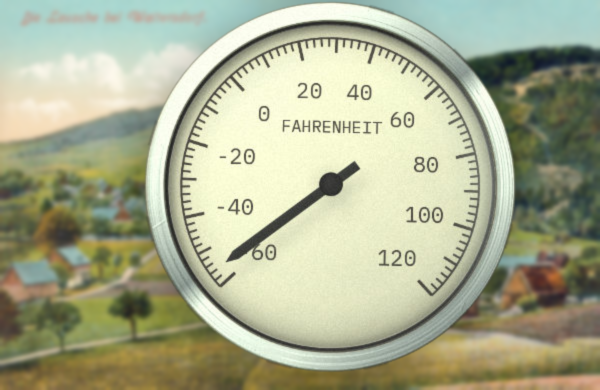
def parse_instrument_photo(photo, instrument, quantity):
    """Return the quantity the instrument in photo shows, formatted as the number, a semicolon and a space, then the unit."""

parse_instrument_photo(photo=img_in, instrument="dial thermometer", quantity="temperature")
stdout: -56; °F
